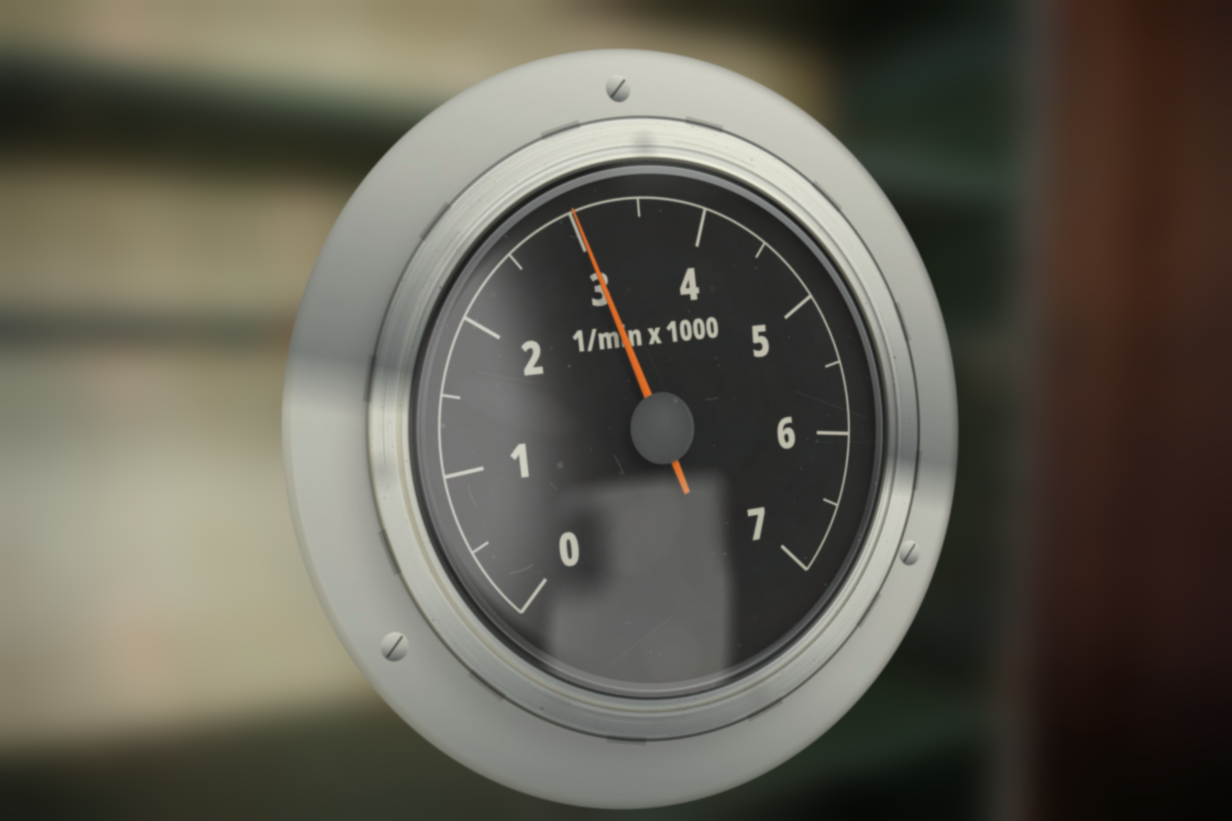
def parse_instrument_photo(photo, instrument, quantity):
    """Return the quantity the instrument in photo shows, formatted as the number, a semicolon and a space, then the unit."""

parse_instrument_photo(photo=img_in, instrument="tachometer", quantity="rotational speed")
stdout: 3000; rpm
